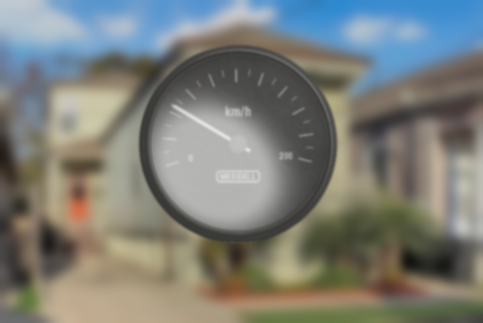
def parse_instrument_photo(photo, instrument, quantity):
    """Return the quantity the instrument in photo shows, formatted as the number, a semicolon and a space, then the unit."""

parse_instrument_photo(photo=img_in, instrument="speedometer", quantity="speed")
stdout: 45; km/h
